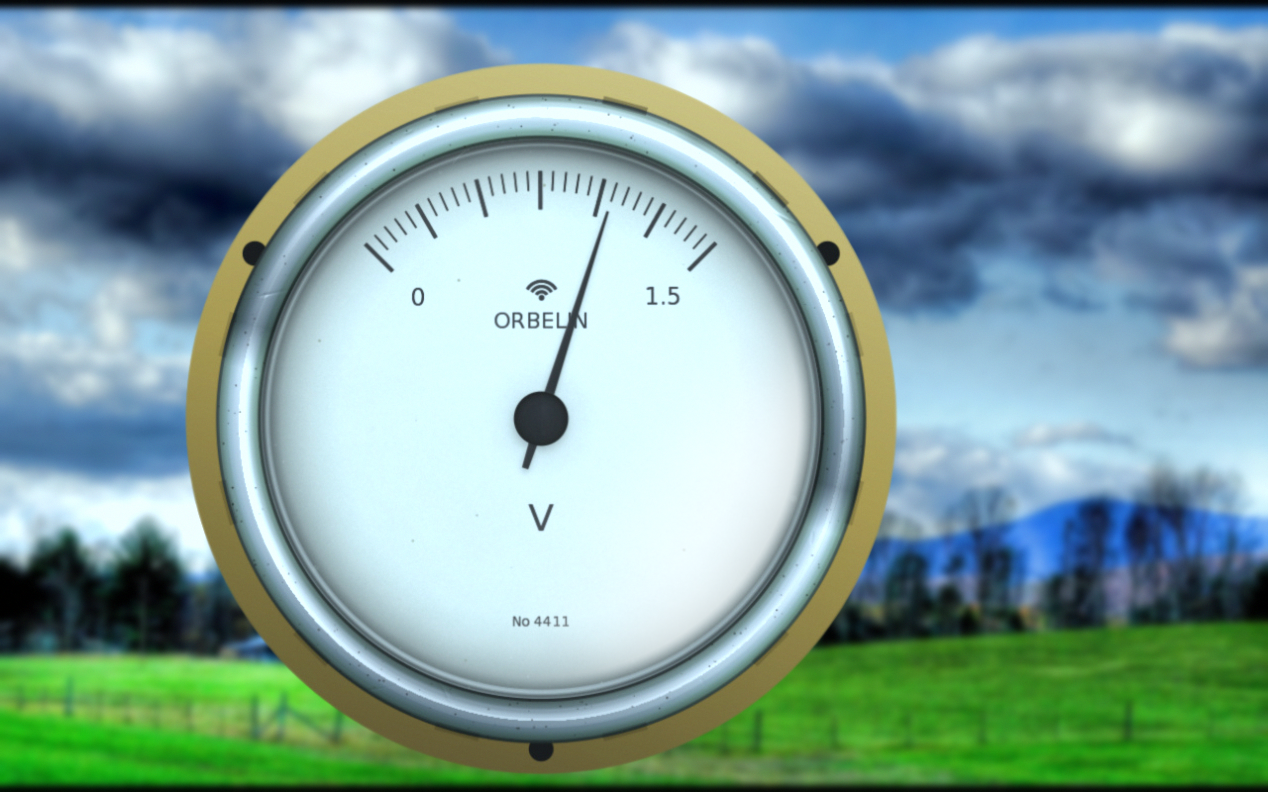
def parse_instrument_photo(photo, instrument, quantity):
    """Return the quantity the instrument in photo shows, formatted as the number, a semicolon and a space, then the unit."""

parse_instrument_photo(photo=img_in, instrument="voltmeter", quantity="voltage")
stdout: 1.05; V
